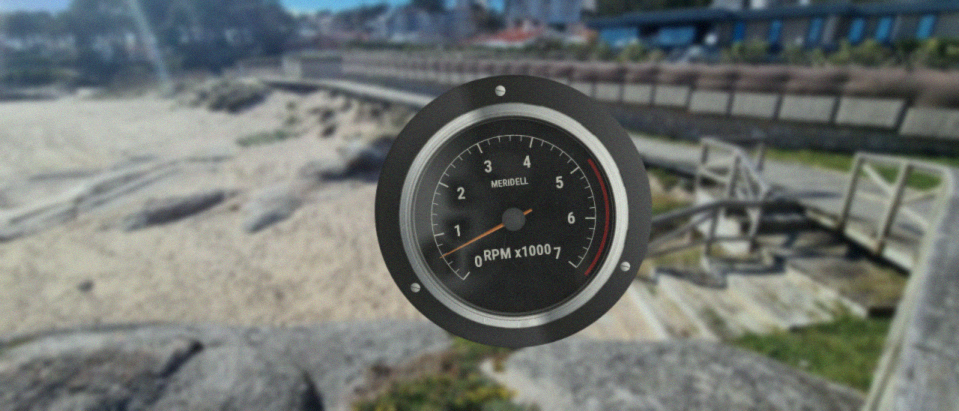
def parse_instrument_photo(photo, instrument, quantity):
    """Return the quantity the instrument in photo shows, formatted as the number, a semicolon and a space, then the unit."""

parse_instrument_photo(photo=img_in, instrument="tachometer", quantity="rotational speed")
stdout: 600; rpm
